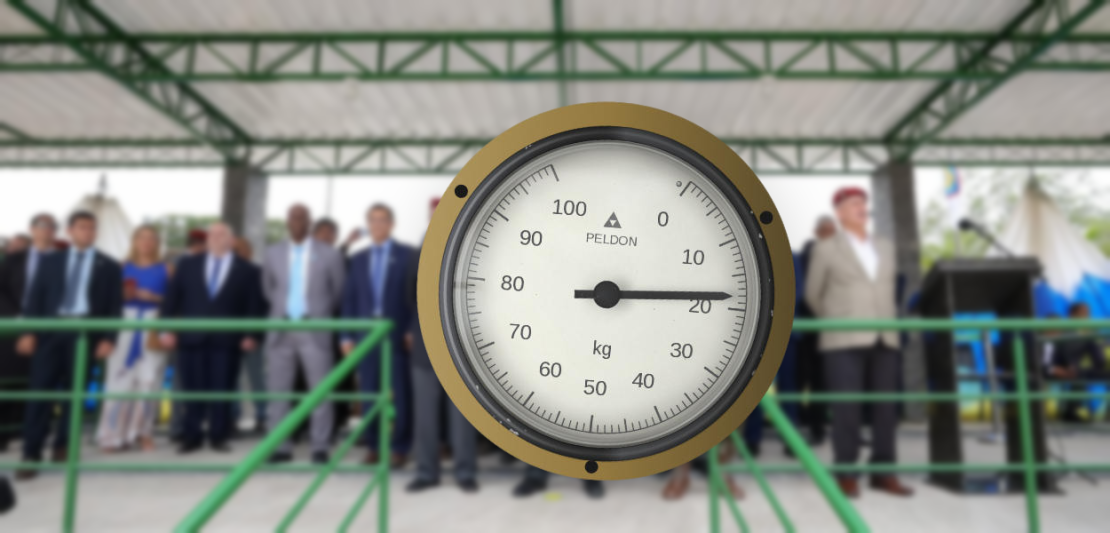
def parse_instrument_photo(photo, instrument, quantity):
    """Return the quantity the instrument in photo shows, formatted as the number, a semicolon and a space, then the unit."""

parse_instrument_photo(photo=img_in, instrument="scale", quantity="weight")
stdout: 18; kg
